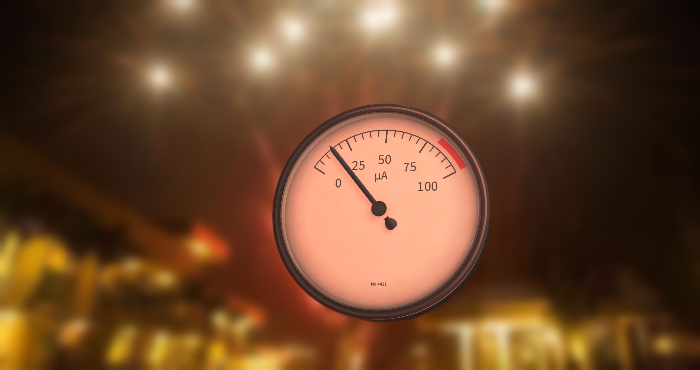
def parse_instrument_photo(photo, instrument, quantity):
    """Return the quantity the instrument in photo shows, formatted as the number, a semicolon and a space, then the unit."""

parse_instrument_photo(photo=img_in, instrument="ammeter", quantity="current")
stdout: 15; µA
